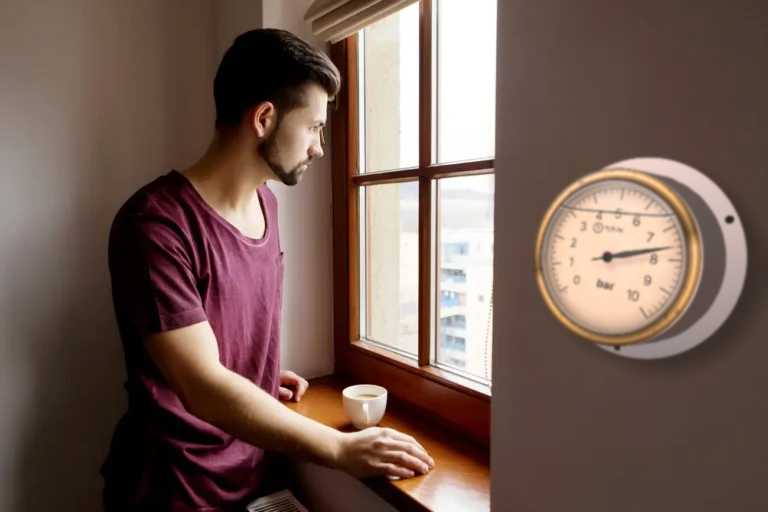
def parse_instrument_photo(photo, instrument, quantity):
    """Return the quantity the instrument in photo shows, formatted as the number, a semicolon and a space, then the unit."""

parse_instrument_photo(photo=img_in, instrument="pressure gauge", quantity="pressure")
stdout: 7.6; bar
